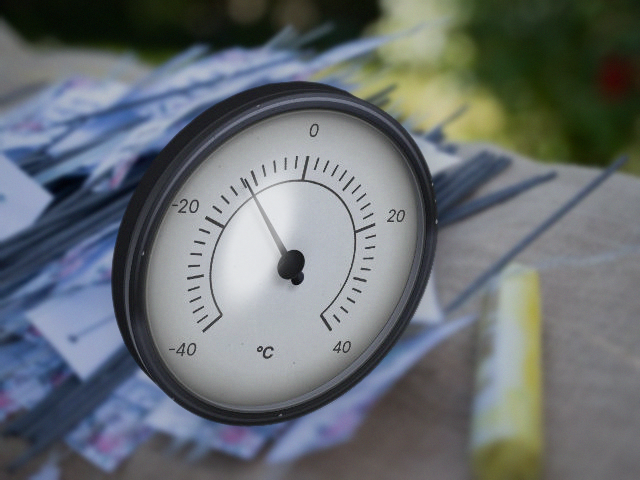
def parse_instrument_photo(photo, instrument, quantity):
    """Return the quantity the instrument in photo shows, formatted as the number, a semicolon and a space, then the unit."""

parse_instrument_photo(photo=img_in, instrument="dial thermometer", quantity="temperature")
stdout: -12; °C
